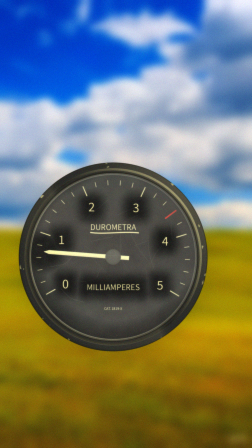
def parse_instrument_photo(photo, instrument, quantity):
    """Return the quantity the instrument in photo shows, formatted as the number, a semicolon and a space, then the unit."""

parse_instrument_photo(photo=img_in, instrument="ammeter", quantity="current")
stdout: 0.7; mA
